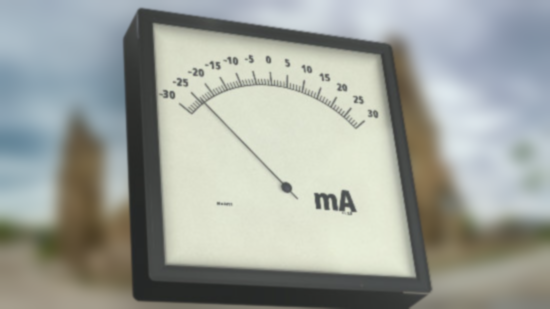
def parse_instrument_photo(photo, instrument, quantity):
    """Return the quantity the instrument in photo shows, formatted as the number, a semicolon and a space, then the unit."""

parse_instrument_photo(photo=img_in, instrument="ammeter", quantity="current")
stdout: -25; mA
